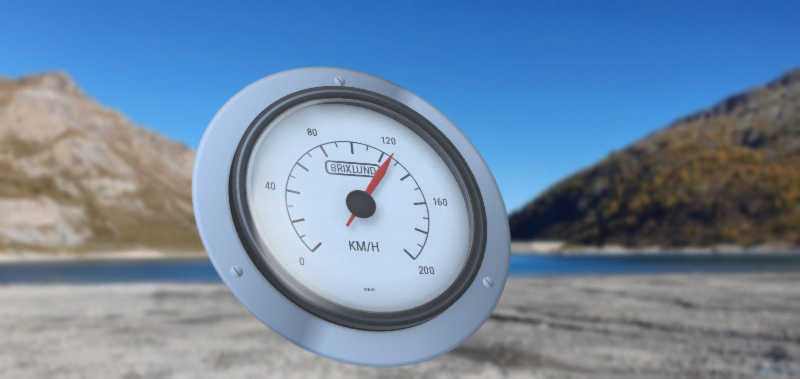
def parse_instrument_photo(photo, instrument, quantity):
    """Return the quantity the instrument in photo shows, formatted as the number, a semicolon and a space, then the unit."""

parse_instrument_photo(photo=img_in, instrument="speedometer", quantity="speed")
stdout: 125; km/h
